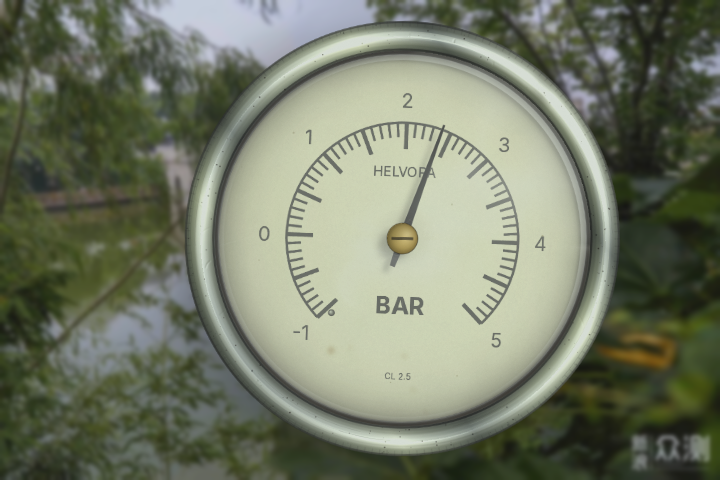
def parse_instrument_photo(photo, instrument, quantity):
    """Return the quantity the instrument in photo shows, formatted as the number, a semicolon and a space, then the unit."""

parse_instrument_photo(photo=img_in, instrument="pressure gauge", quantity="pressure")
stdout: 2.4; bar
